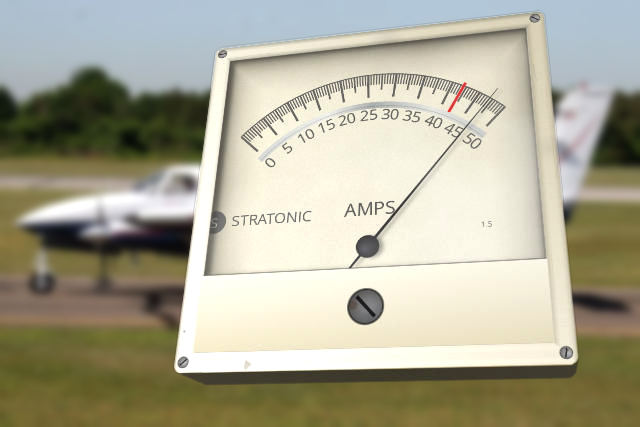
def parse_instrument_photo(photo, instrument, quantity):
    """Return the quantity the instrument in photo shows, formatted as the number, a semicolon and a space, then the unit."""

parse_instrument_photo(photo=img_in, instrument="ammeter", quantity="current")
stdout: 47.5; A
